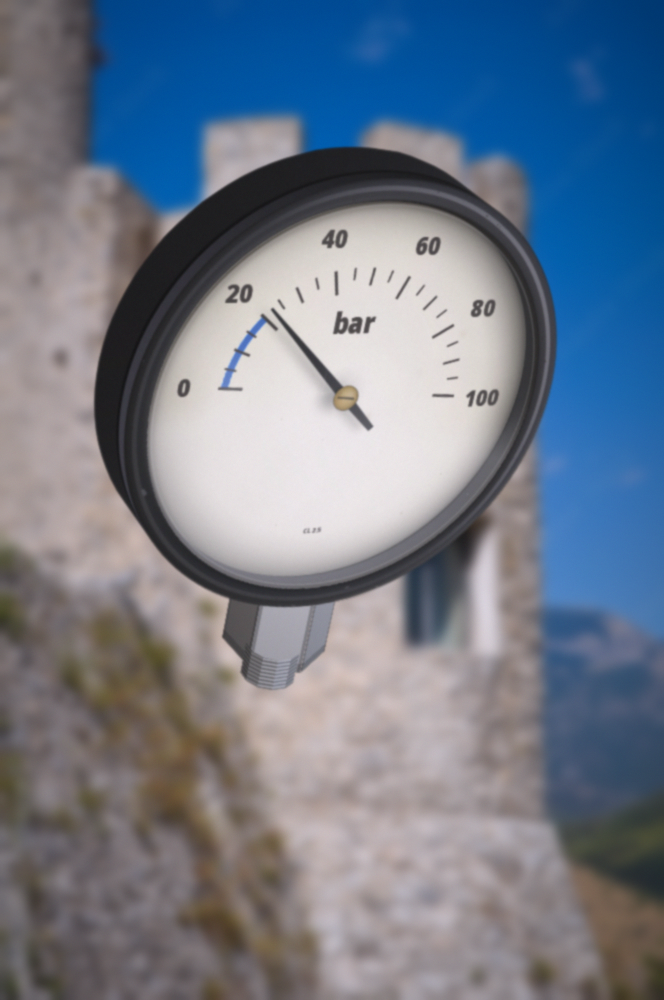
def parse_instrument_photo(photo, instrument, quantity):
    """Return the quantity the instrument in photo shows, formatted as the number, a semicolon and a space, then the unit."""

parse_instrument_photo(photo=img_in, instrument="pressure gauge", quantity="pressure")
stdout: 22.5; bar
